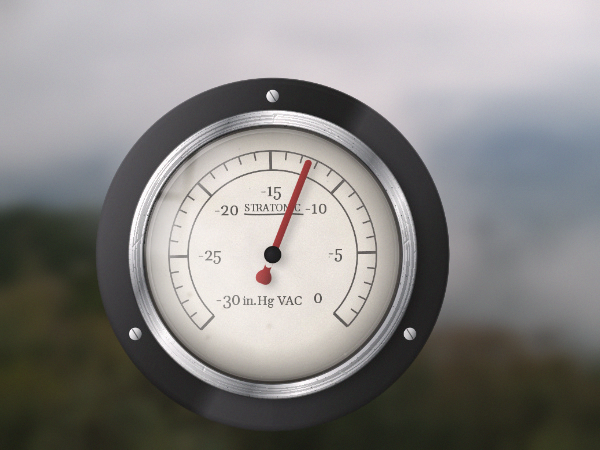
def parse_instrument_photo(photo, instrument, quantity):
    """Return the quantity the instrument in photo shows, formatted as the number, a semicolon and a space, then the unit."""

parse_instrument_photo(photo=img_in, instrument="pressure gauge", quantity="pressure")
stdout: -12.5; inHg
